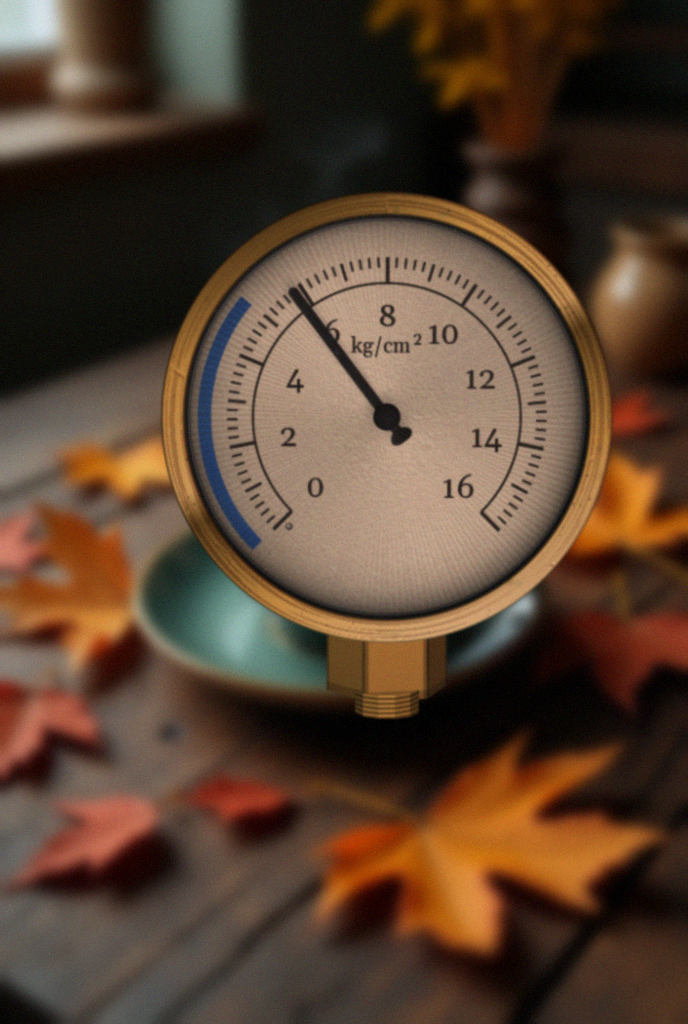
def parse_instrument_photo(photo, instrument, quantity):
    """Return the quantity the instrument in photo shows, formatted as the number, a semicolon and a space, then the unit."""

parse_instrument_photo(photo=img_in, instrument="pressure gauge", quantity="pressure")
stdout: 5.8; kg/cm²
